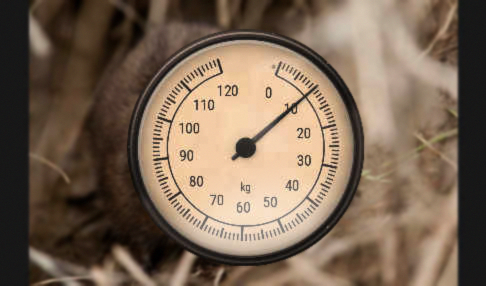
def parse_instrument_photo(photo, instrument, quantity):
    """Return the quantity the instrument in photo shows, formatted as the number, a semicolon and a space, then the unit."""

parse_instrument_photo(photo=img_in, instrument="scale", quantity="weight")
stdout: 10; kg
